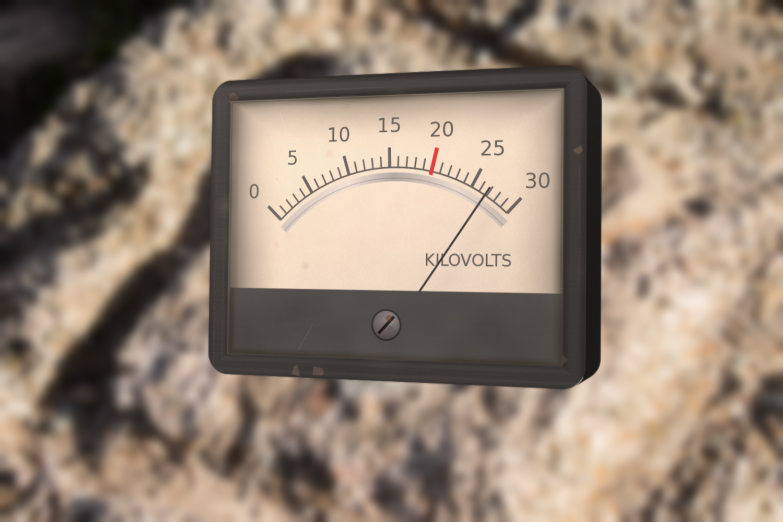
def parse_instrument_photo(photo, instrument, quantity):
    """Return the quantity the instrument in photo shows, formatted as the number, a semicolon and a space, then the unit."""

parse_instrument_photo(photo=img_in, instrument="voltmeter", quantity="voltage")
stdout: 27; kV
